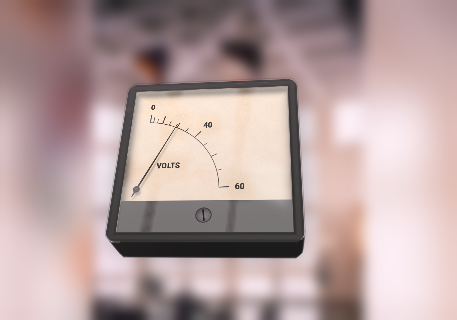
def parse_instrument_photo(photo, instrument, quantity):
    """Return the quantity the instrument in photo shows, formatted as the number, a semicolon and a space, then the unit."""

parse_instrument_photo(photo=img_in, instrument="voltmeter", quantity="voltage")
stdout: 30; V
